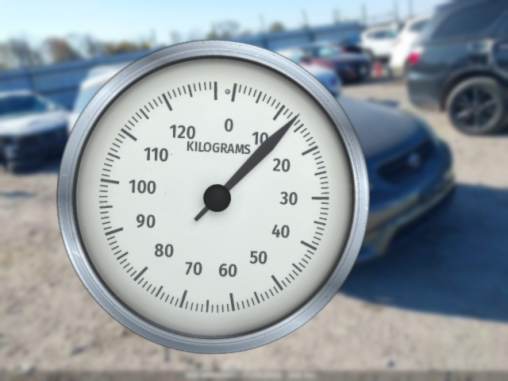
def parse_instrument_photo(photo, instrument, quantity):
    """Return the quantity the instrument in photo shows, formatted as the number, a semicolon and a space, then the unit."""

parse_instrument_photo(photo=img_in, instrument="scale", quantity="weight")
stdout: 13; kg
